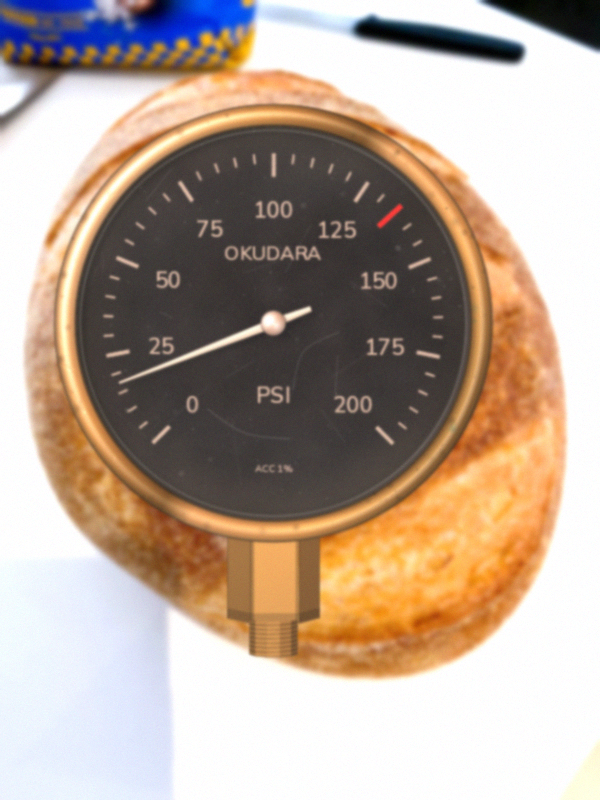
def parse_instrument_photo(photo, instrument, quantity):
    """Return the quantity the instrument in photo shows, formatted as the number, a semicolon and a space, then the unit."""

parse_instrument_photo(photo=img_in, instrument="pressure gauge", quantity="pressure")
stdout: 17.5; psi
